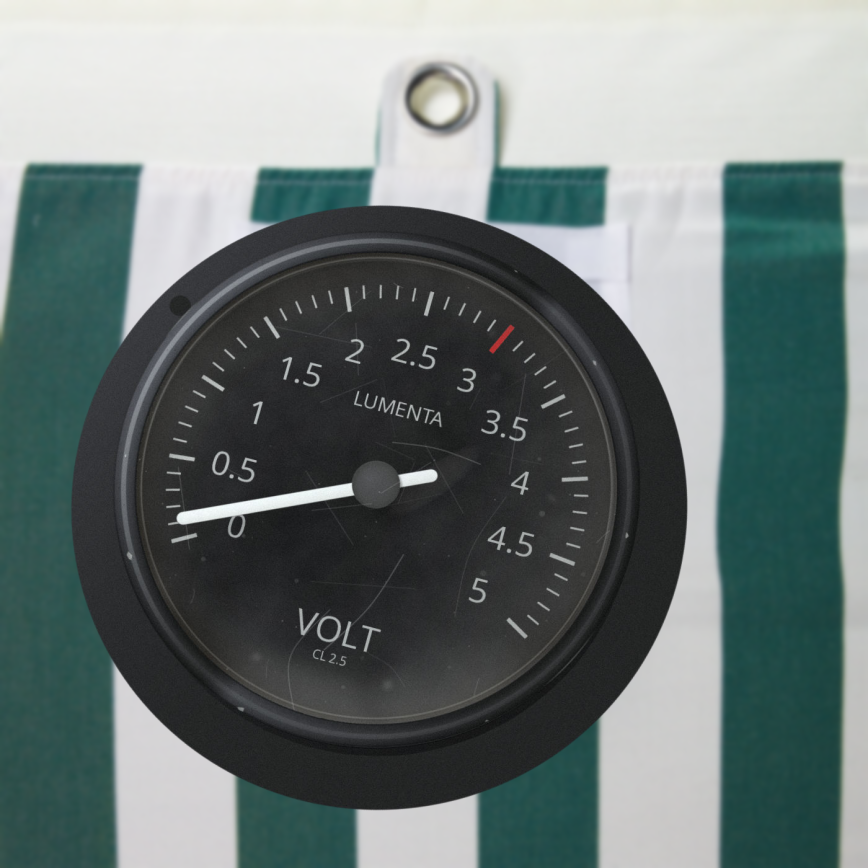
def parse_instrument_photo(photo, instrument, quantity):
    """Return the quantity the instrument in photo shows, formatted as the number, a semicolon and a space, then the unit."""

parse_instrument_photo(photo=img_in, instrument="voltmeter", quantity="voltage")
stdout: 0.1; V
